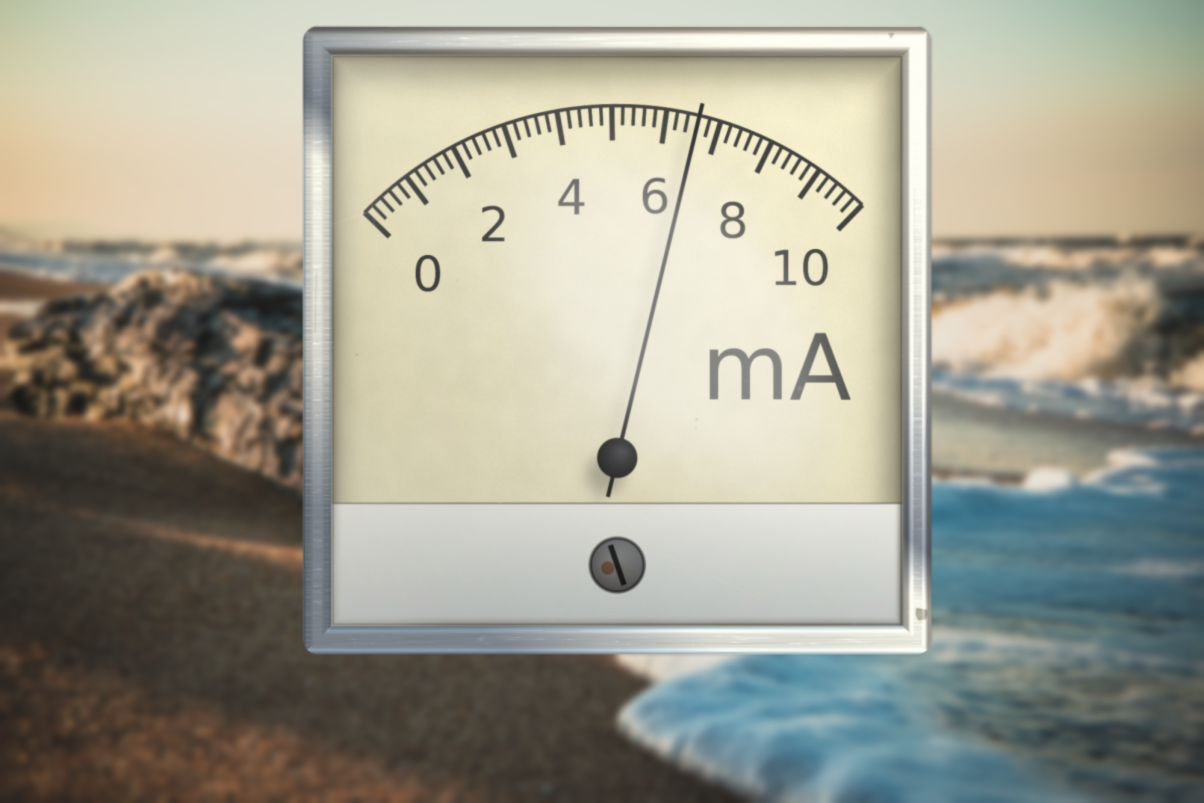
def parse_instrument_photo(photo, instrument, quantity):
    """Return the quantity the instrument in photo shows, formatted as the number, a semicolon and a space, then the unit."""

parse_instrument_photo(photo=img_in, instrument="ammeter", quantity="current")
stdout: 6.6; mA
